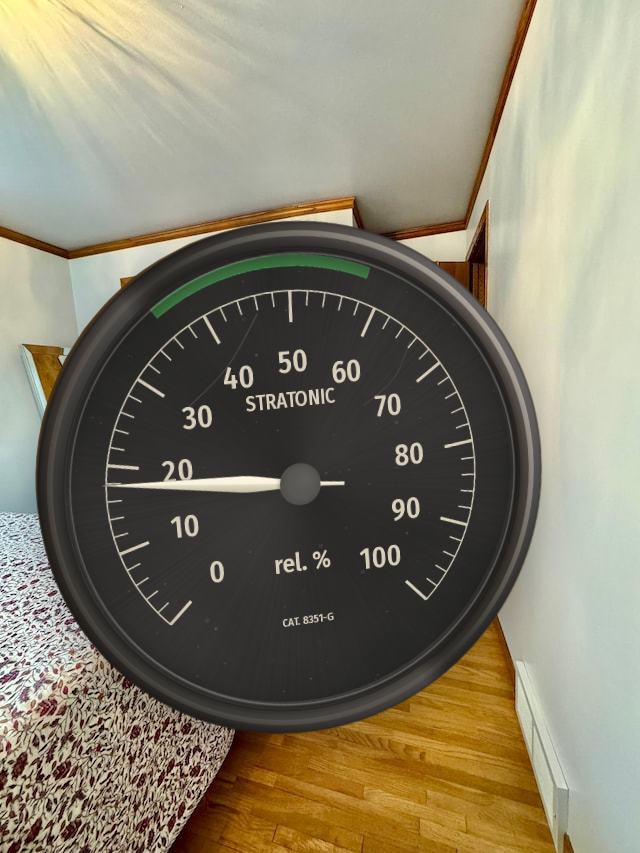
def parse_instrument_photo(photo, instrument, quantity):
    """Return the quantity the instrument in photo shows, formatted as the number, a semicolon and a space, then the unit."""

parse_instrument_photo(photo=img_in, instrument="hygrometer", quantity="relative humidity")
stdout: 18; %
